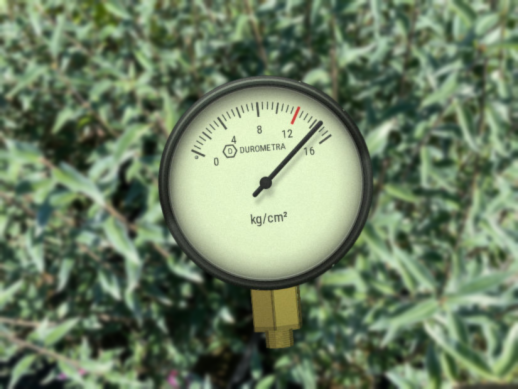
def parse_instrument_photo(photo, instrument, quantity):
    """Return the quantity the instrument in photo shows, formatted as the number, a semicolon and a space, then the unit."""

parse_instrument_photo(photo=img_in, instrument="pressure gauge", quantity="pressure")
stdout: 14.5; kg/cm²
